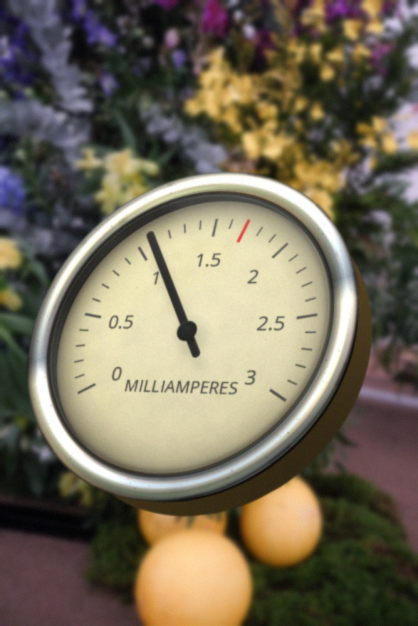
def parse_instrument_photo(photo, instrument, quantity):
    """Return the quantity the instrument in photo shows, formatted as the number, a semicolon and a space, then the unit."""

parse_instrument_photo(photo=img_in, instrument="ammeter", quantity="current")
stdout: 1.1; mA
